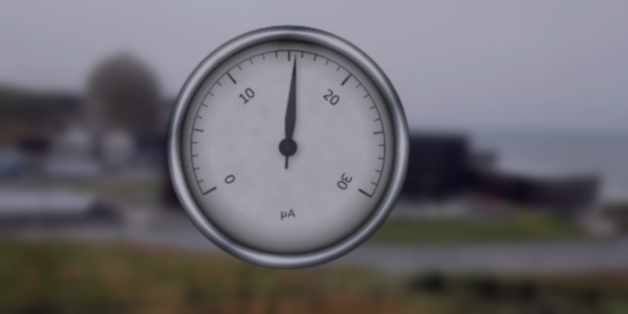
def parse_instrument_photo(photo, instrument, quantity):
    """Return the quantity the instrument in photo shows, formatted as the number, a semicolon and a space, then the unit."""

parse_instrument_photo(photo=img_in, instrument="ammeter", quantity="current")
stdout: 15.5; µA
